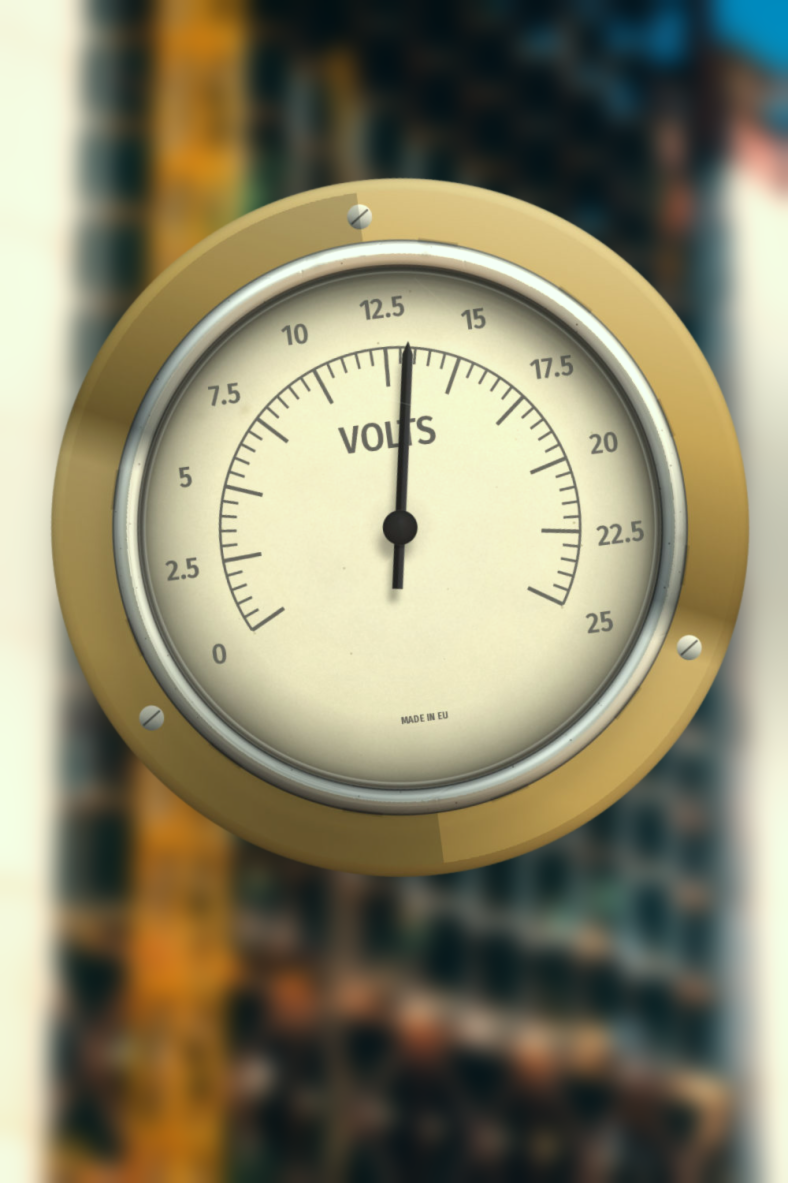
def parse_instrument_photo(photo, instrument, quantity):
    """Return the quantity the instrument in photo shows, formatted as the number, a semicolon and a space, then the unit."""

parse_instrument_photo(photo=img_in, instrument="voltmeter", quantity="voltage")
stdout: 13.25; V
